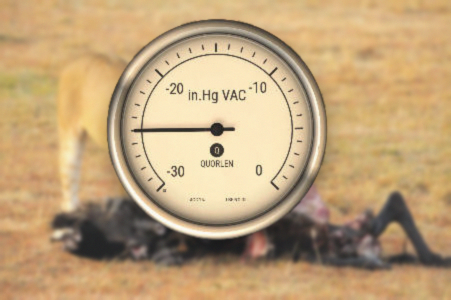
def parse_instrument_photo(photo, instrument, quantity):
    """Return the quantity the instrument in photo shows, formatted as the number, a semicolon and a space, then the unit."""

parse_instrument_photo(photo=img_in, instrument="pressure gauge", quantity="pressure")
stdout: -25; inHg
